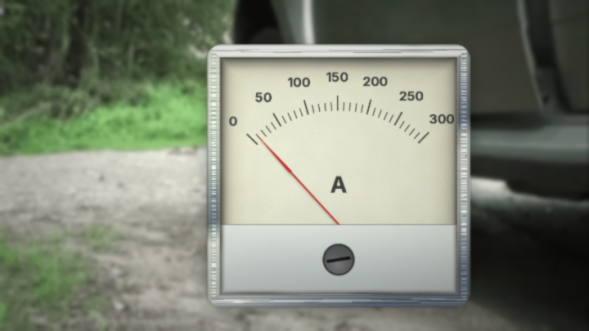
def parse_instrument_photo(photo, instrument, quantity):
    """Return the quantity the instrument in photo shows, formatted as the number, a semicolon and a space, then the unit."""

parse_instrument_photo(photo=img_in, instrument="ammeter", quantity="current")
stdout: 10; A
